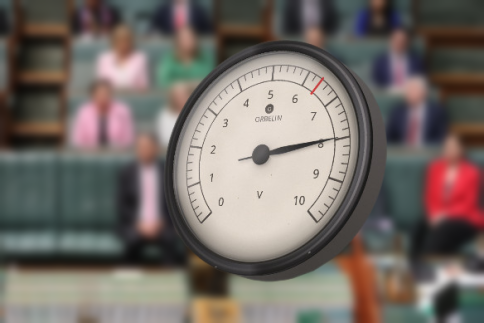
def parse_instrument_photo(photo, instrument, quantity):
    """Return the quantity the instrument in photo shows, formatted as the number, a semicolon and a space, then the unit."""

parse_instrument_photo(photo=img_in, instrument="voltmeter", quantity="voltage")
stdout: 8; V
